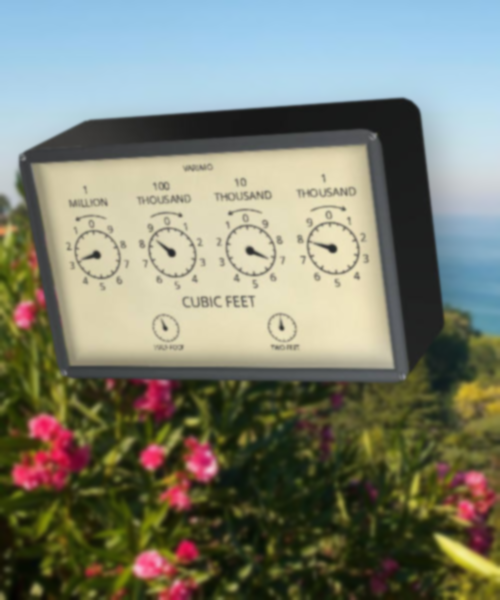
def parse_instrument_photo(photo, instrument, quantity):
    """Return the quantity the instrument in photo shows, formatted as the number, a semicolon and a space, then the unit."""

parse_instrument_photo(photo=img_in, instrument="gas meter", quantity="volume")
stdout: 286800; ft³
